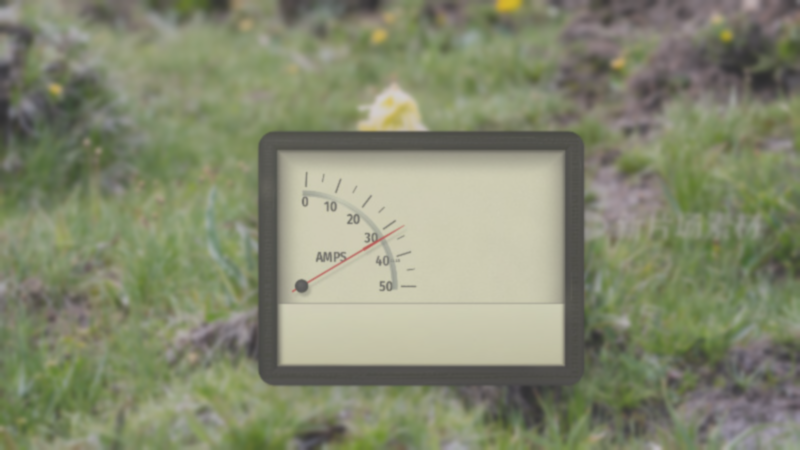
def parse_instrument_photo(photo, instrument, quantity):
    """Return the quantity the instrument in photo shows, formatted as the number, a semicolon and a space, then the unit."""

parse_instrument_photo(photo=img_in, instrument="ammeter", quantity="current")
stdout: 32.5; A
